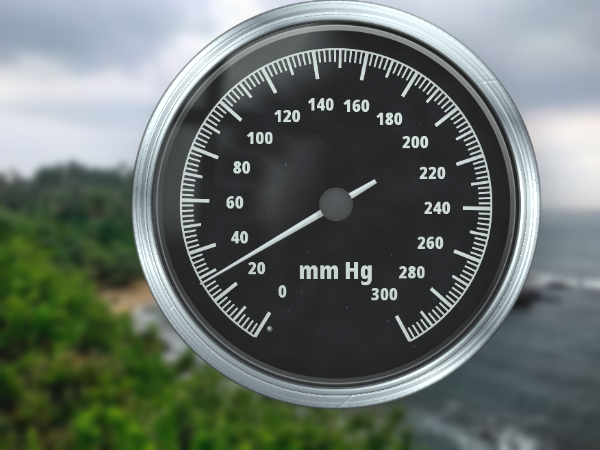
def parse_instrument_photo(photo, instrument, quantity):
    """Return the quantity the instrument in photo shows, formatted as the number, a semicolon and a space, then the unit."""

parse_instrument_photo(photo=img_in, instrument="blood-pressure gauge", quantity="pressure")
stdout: 28; mmHg
